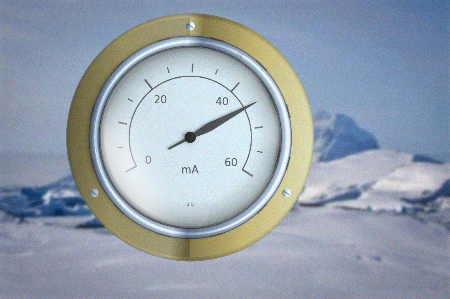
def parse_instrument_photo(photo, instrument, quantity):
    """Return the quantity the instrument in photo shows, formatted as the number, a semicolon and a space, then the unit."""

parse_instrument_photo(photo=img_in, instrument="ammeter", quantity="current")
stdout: 45; mA
